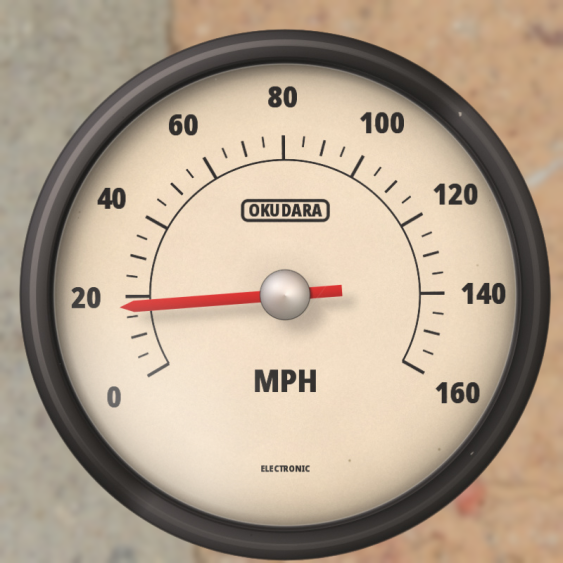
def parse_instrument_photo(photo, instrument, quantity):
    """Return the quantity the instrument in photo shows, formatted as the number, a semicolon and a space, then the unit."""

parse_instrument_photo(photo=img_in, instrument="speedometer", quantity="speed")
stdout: 17.5; mph
